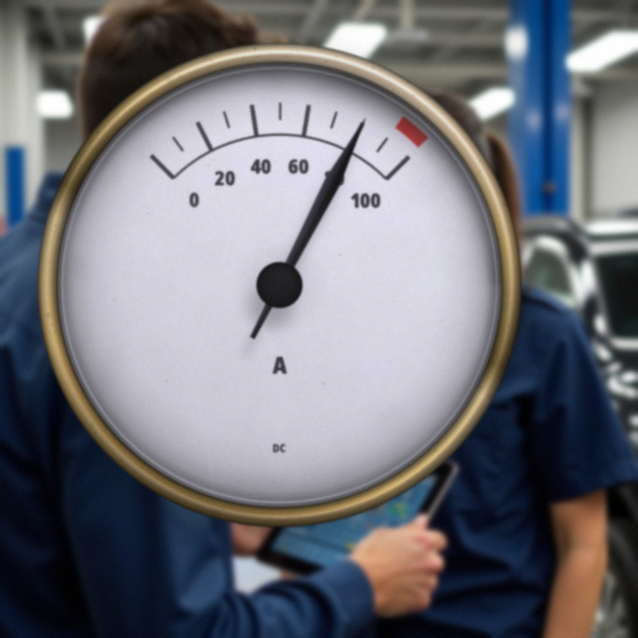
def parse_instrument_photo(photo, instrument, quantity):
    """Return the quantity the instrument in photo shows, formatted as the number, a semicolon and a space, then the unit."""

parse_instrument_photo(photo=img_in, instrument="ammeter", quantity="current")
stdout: 80; A
